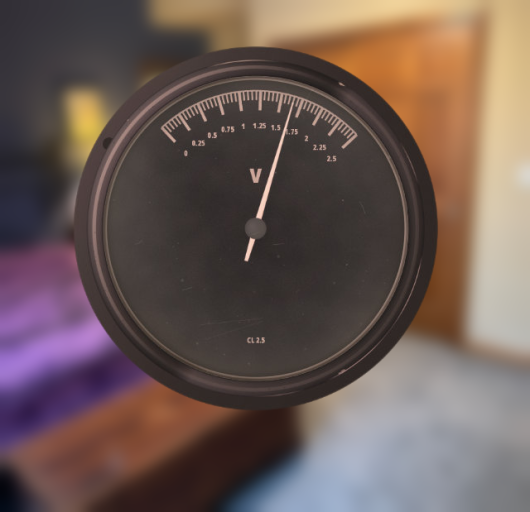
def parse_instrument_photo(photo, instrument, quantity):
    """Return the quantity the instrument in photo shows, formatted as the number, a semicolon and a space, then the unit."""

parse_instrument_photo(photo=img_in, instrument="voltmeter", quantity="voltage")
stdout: 1.65; V
